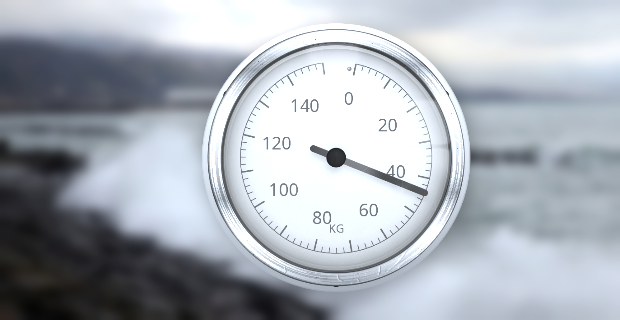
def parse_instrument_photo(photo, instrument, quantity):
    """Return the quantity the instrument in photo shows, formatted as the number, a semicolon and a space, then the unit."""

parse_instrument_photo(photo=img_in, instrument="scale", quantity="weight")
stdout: 44; kg
